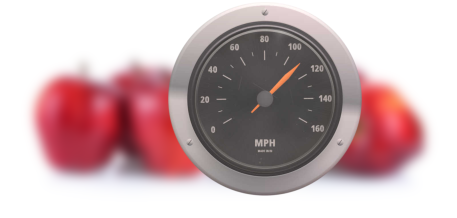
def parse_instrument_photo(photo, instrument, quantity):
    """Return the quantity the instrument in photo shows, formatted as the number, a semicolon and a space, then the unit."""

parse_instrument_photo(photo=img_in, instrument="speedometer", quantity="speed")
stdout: 110; mph
